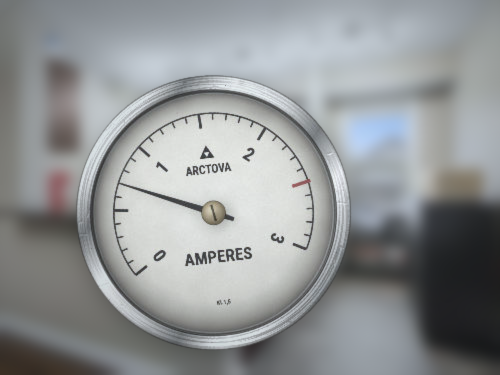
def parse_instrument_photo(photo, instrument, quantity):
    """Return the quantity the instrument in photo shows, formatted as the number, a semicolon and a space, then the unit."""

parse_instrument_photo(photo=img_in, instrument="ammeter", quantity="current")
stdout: 0.7; A
